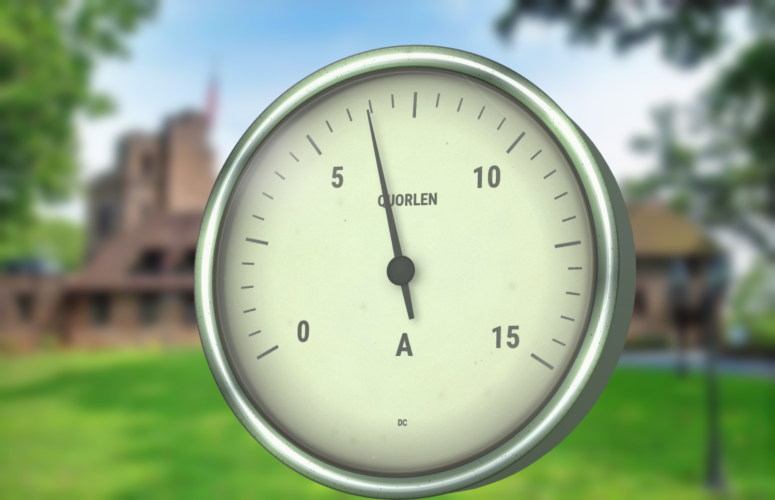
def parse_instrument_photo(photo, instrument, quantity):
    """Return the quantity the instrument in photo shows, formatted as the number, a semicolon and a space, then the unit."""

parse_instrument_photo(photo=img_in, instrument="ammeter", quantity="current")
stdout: 6.5; A
